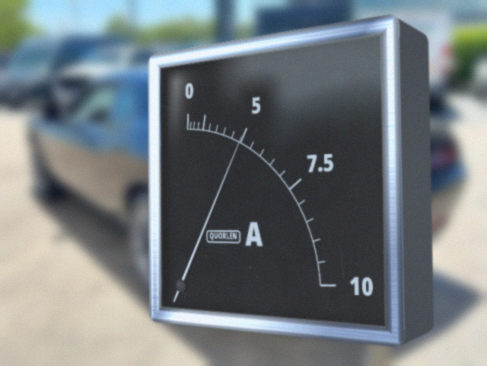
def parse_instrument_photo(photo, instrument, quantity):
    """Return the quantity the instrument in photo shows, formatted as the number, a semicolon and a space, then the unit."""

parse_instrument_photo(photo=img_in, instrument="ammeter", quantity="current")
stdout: 5; A
